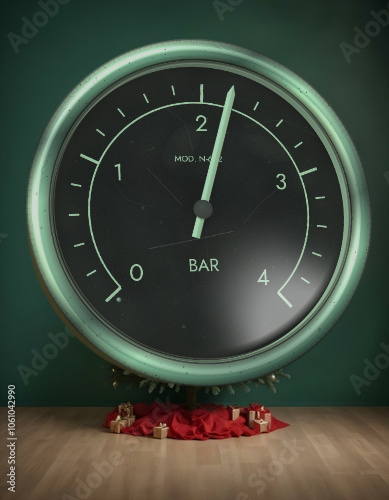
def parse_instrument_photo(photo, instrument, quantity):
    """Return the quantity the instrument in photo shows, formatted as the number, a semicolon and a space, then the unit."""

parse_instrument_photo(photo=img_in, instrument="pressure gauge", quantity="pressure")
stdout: 2.2; bar
